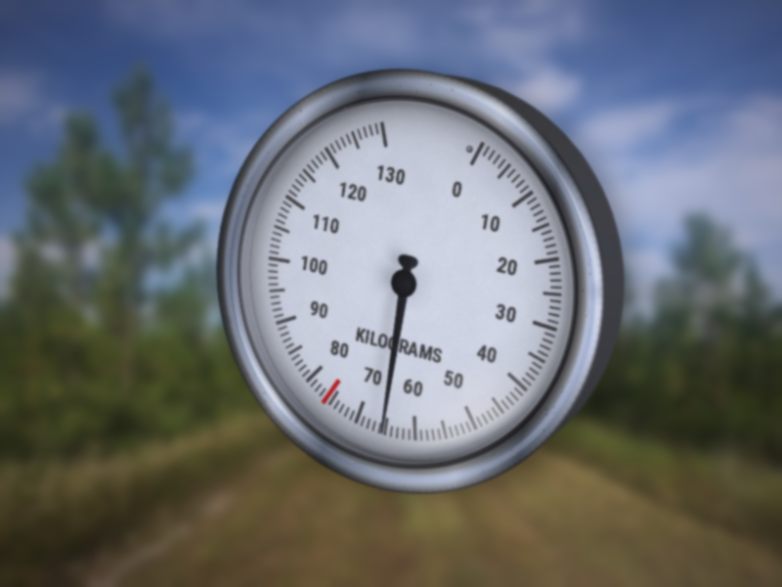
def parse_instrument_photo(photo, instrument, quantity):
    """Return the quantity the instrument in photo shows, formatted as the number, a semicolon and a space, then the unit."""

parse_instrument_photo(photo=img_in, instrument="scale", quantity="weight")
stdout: 65; kg
